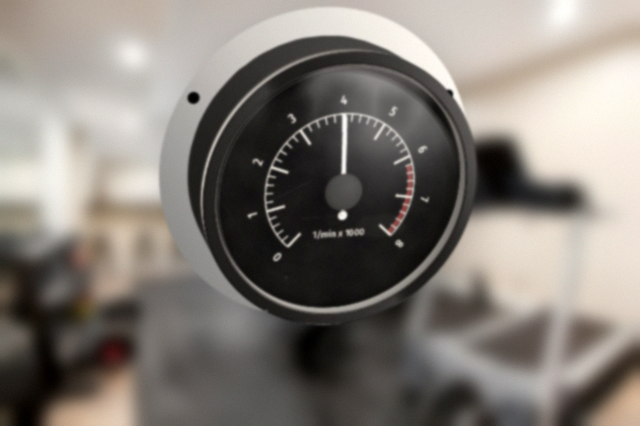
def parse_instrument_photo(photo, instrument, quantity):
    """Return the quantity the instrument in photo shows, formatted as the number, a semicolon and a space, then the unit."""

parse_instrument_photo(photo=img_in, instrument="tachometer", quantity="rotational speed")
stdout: 4000; rpm
